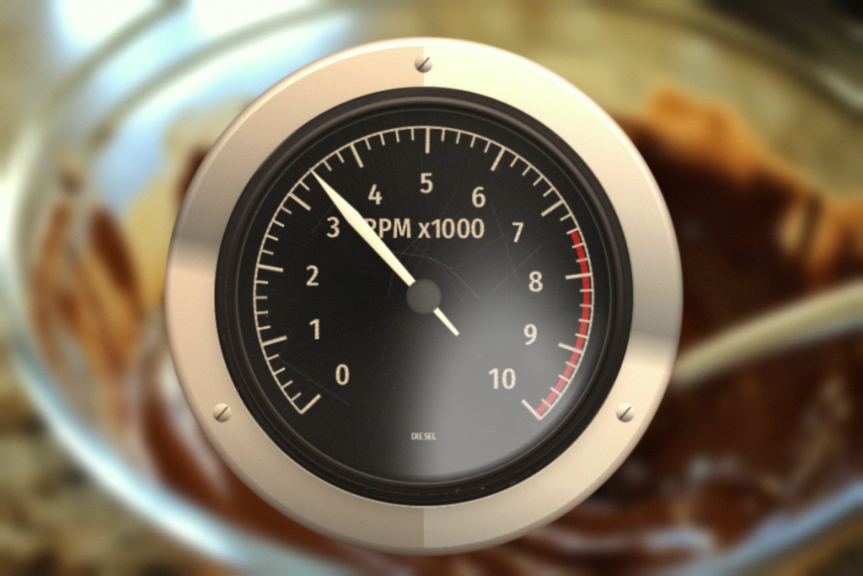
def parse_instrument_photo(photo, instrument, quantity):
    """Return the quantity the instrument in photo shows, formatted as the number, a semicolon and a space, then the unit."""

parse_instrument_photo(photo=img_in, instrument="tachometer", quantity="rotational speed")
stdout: 3400; rpm
